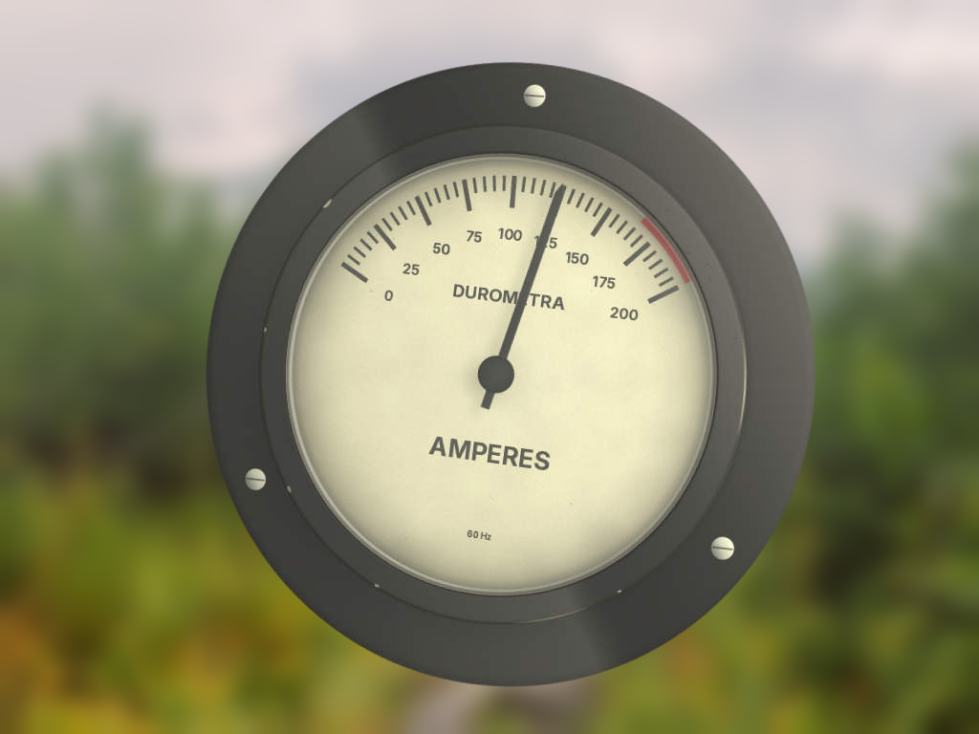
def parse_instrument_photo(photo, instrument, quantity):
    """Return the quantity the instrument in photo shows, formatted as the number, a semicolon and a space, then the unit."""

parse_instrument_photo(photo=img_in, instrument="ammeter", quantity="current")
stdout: 125; A
